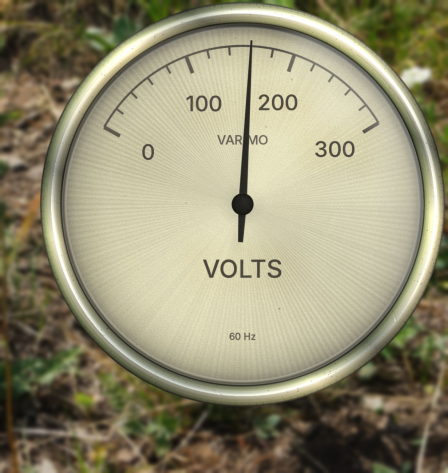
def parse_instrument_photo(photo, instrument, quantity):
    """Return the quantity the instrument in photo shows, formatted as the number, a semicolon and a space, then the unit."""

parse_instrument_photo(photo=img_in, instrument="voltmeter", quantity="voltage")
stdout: 160; V
